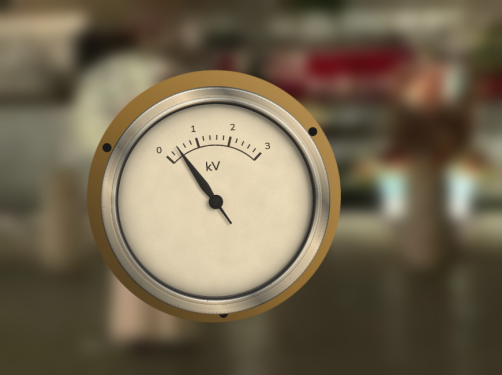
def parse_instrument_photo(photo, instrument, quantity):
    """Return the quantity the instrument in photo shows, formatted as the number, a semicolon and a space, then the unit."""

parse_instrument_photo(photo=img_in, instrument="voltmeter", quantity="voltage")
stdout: 0.4; kV
